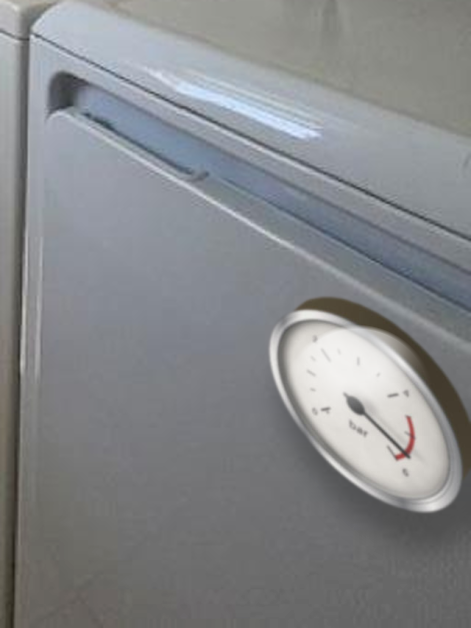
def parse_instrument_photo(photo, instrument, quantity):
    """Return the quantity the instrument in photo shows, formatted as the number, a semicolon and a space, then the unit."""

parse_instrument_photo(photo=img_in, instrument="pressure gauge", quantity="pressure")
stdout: 5.5; bar
